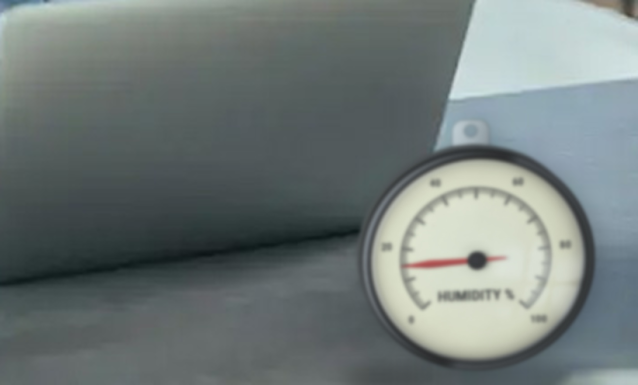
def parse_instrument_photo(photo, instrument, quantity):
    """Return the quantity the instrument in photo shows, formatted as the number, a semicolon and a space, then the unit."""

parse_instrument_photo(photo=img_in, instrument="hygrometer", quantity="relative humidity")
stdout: 15; %
